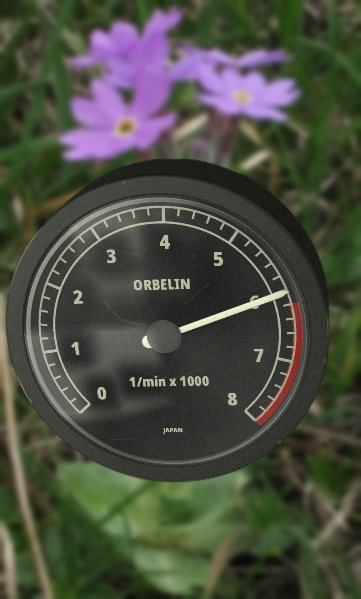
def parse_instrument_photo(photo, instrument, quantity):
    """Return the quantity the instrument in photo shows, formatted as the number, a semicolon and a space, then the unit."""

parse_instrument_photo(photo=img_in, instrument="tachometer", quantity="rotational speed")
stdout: 6000; rpm
